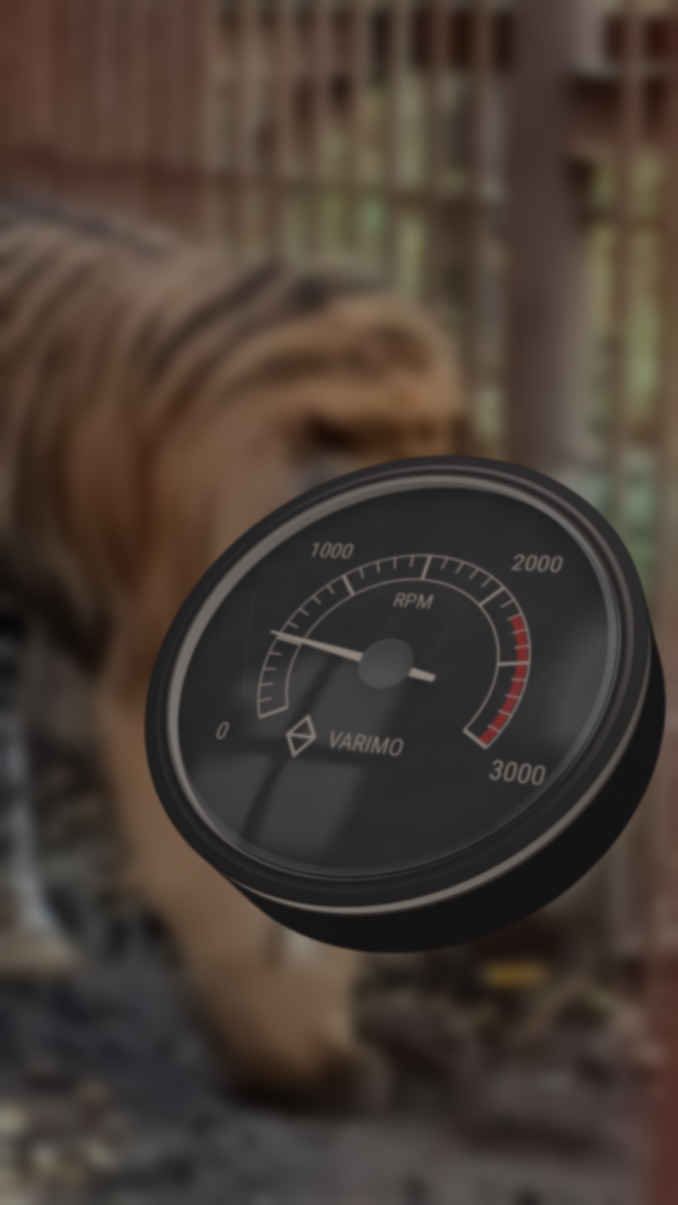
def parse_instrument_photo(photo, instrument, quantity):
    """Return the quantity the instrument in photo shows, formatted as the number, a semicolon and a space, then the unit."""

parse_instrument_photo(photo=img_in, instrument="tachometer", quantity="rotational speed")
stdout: 500; rpm
